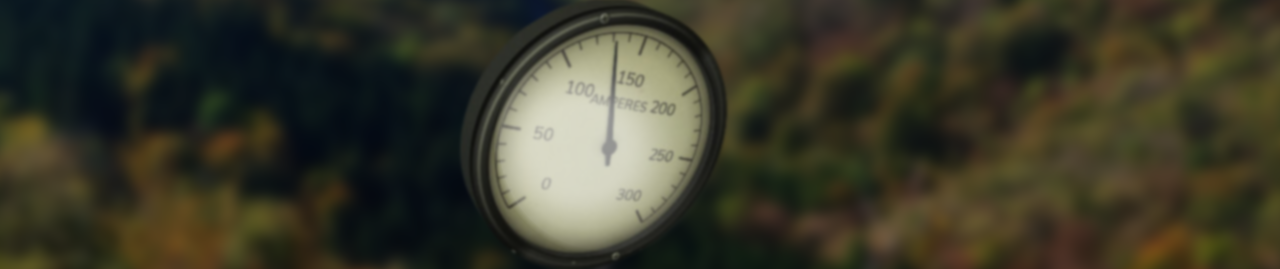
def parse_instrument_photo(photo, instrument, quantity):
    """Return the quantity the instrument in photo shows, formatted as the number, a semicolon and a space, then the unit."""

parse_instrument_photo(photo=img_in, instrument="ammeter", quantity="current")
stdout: 130; A
